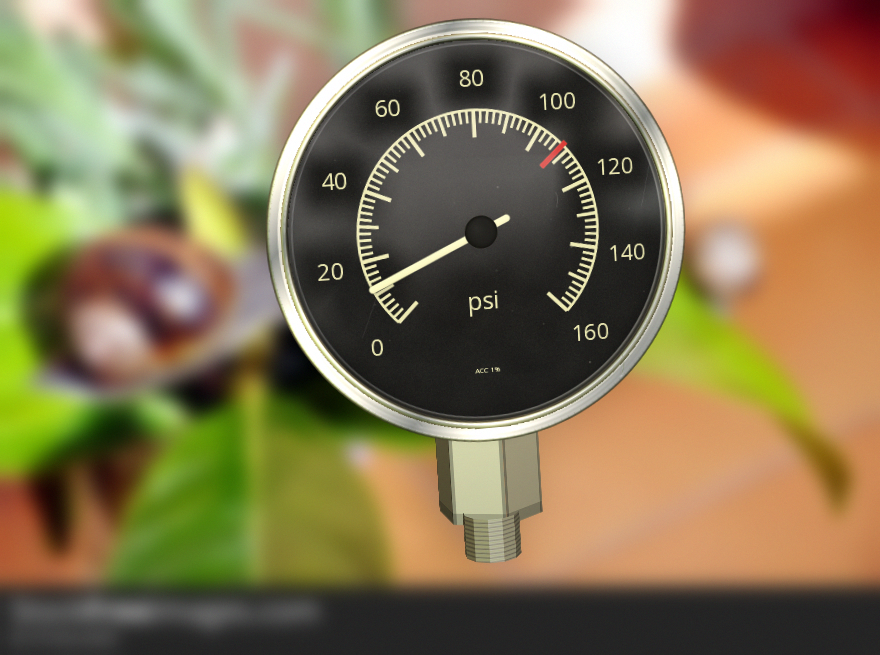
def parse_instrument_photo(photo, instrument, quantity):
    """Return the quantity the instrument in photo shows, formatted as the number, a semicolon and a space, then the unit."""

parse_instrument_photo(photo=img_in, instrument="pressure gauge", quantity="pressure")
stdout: 12; psi
